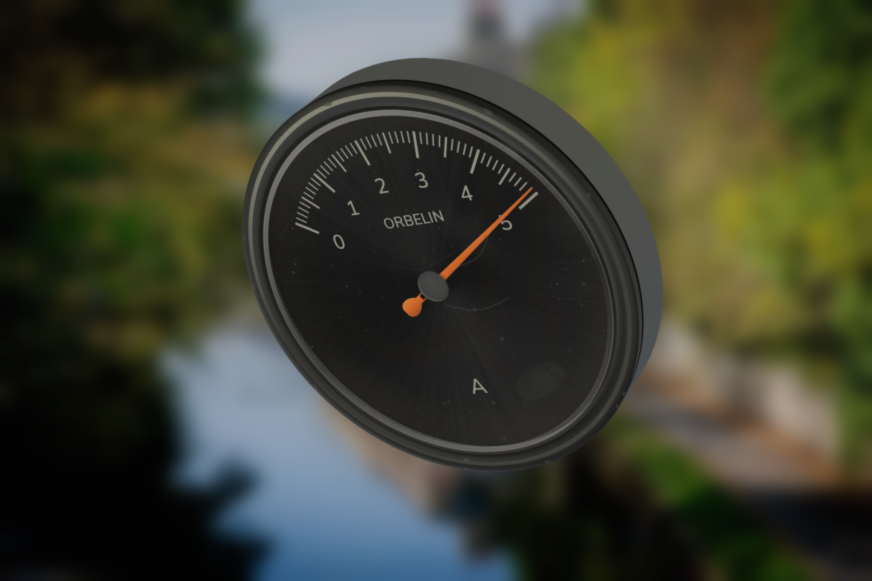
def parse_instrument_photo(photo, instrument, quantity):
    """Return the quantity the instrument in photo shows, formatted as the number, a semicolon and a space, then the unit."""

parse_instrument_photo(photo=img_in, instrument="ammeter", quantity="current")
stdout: 4.9; A
